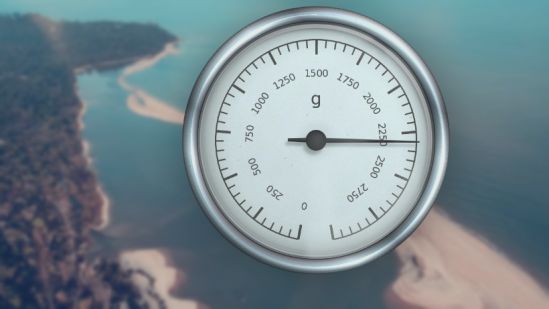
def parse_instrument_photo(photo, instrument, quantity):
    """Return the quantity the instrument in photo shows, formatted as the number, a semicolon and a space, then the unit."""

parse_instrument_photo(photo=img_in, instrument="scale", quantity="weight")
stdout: 2300; g
